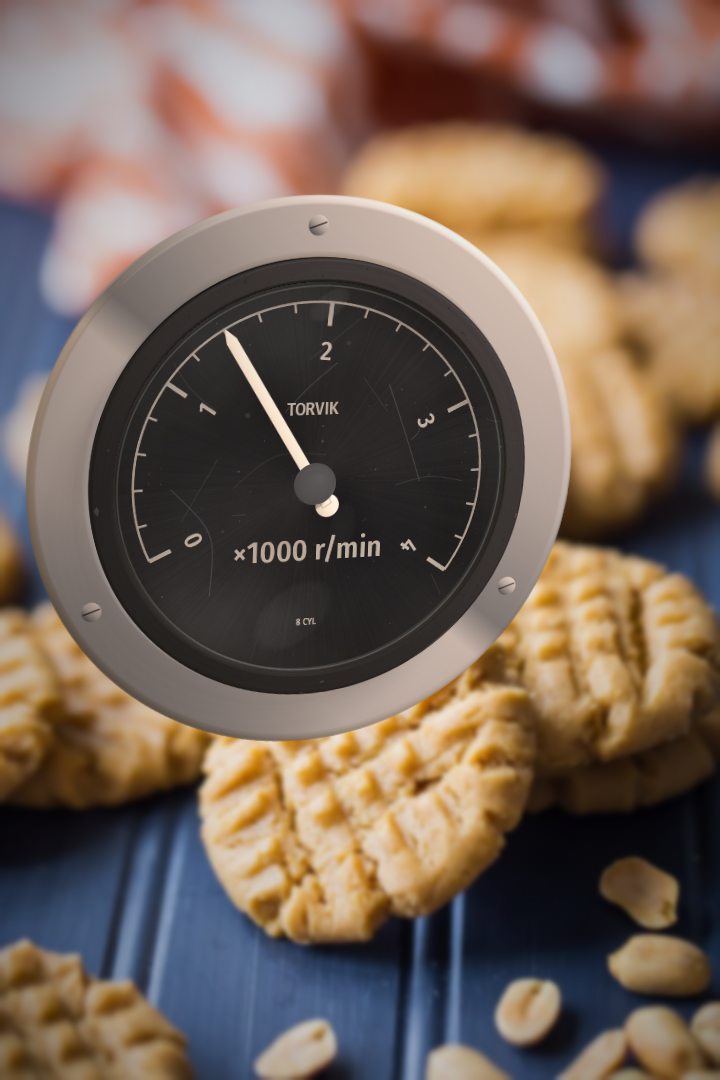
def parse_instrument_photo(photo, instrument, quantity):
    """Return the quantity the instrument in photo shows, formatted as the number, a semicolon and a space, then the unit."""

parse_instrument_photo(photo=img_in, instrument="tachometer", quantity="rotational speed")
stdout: 1400; rpm
